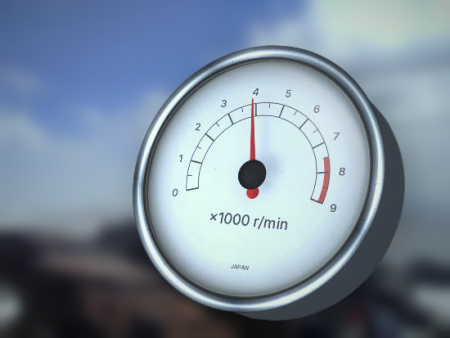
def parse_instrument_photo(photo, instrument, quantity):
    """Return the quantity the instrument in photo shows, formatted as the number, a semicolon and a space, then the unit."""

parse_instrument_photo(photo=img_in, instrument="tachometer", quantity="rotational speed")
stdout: 4000; rpm
